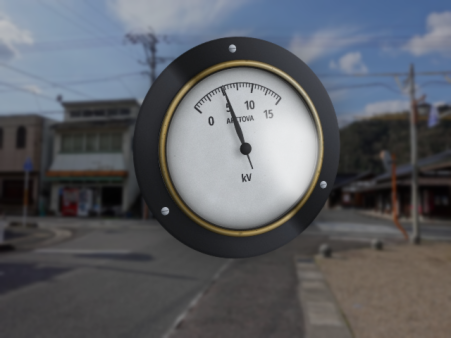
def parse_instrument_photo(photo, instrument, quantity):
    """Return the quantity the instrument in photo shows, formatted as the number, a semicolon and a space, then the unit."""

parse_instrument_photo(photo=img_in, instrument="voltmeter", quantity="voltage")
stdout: 5; kV
